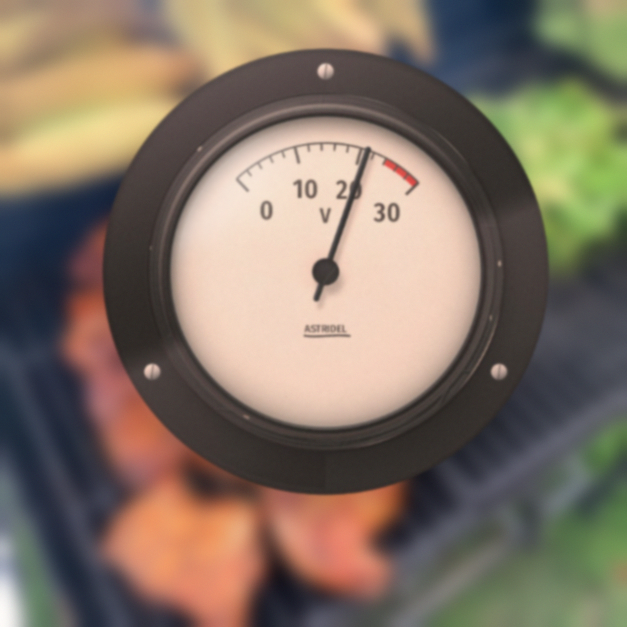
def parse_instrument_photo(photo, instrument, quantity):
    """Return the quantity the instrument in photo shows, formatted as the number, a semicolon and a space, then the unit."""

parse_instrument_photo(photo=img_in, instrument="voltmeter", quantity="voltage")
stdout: 21; V
